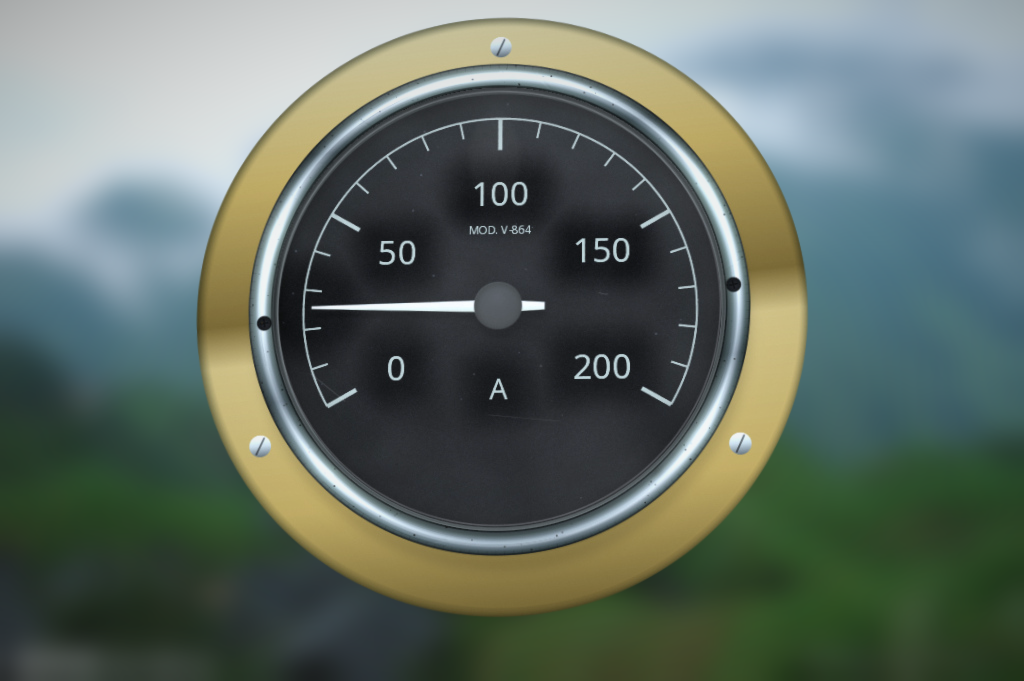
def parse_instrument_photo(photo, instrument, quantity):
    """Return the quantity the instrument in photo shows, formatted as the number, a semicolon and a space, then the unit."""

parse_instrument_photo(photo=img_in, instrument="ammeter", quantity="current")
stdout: 25; A
